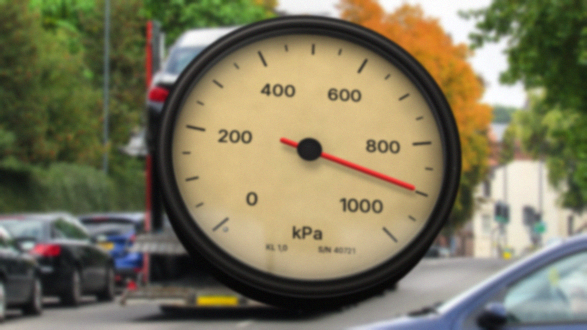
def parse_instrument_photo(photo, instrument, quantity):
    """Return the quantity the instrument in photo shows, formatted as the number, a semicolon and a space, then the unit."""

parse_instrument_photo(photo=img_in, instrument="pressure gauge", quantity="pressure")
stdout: 900; kPa
